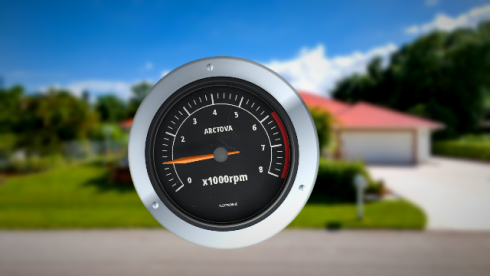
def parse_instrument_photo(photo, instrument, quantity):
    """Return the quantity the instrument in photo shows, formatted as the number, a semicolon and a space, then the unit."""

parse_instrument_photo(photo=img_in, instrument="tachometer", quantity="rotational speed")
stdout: 1000; rpm
